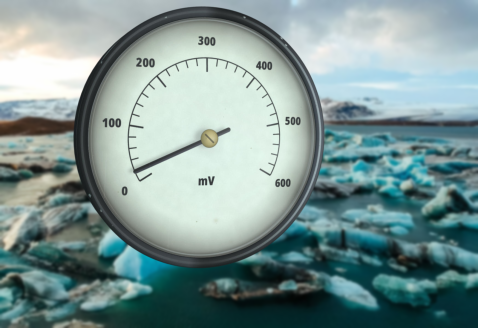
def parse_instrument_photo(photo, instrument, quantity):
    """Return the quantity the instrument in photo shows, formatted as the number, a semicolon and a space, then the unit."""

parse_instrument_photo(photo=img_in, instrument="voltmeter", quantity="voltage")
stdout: 20; mV
